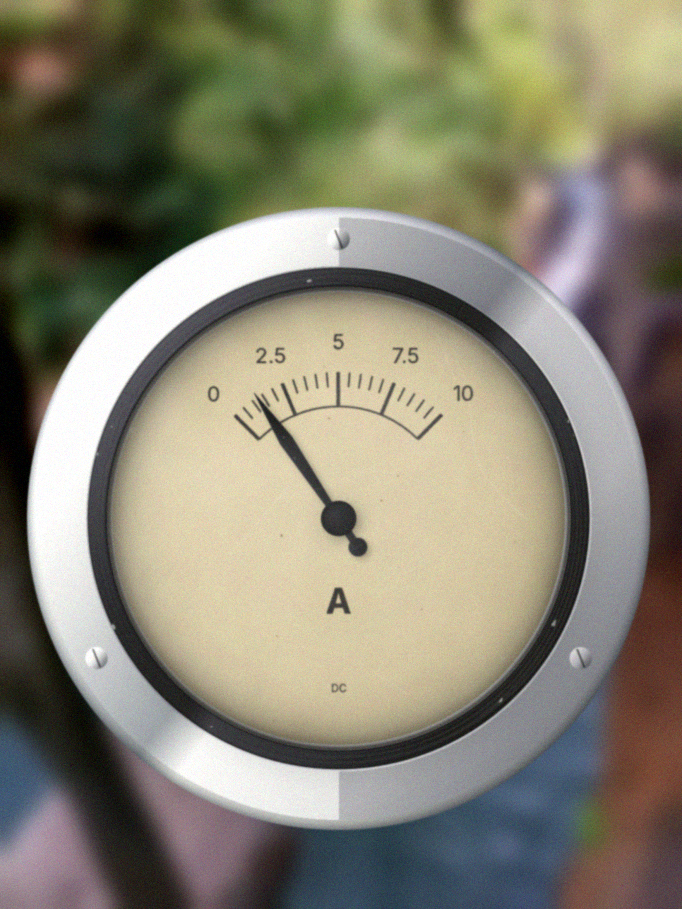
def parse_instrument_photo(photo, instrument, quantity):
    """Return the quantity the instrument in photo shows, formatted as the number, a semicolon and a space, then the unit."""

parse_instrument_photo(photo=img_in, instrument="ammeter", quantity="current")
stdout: 1.25; A
